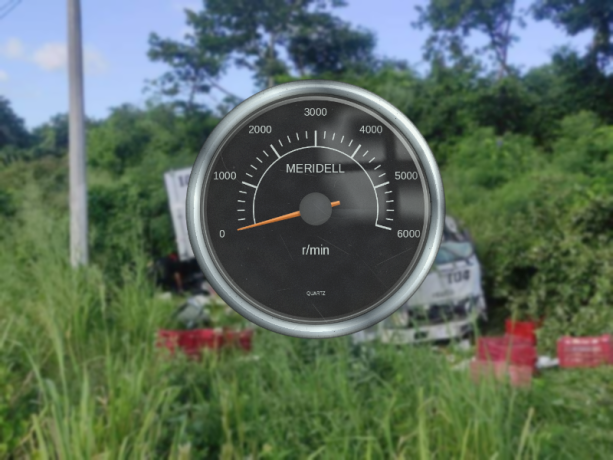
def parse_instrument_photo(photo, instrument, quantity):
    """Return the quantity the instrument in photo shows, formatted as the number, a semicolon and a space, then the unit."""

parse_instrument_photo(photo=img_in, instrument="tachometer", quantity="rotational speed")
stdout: 0; rpm
